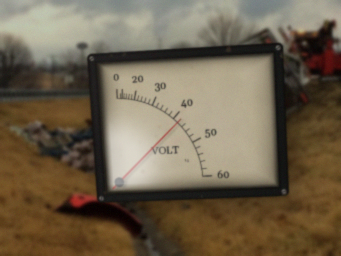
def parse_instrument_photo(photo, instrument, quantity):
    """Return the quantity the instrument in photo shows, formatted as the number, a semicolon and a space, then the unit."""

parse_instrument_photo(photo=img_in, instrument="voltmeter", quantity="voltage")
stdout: 42; V
